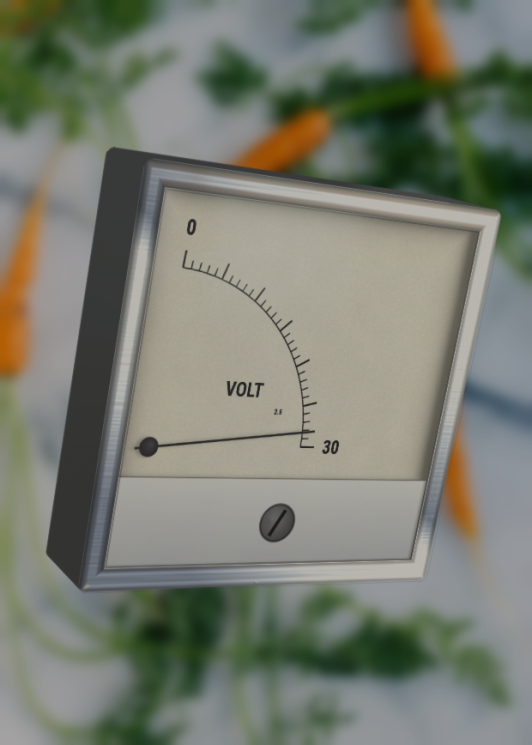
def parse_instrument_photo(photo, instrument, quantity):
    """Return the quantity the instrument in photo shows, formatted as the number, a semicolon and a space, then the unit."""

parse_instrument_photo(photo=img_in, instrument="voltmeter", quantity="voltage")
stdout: 28; V
